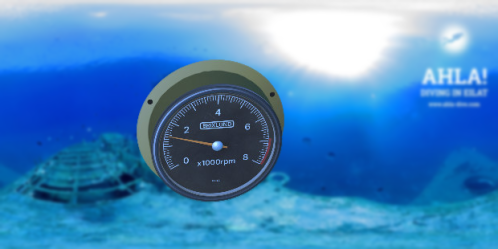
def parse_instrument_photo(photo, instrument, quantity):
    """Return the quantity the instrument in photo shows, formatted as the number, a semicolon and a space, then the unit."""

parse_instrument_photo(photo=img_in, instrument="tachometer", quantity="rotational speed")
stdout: 1500; rpm
